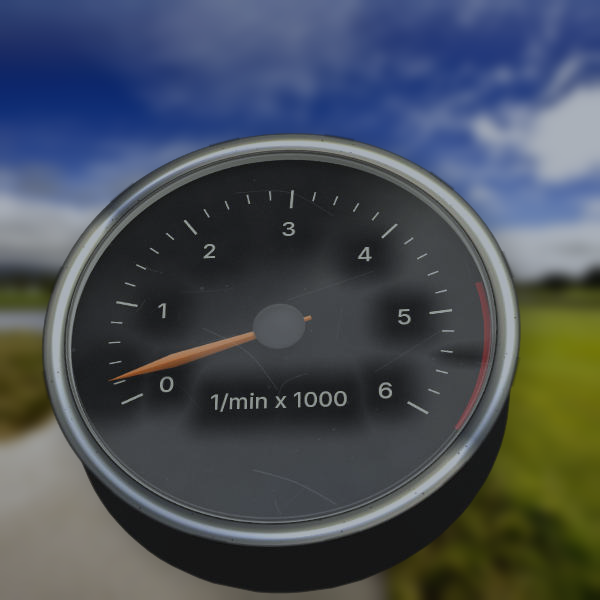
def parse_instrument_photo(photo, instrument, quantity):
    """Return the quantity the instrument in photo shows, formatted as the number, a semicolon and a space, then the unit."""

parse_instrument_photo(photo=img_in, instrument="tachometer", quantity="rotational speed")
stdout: 200; rpm
